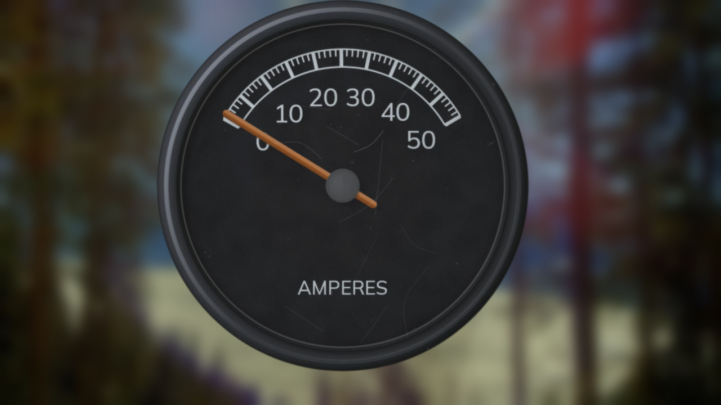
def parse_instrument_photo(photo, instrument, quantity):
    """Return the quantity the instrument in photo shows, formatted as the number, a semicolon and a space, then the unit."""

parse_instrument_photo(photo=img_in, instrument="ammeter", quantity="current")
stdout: 1; A
